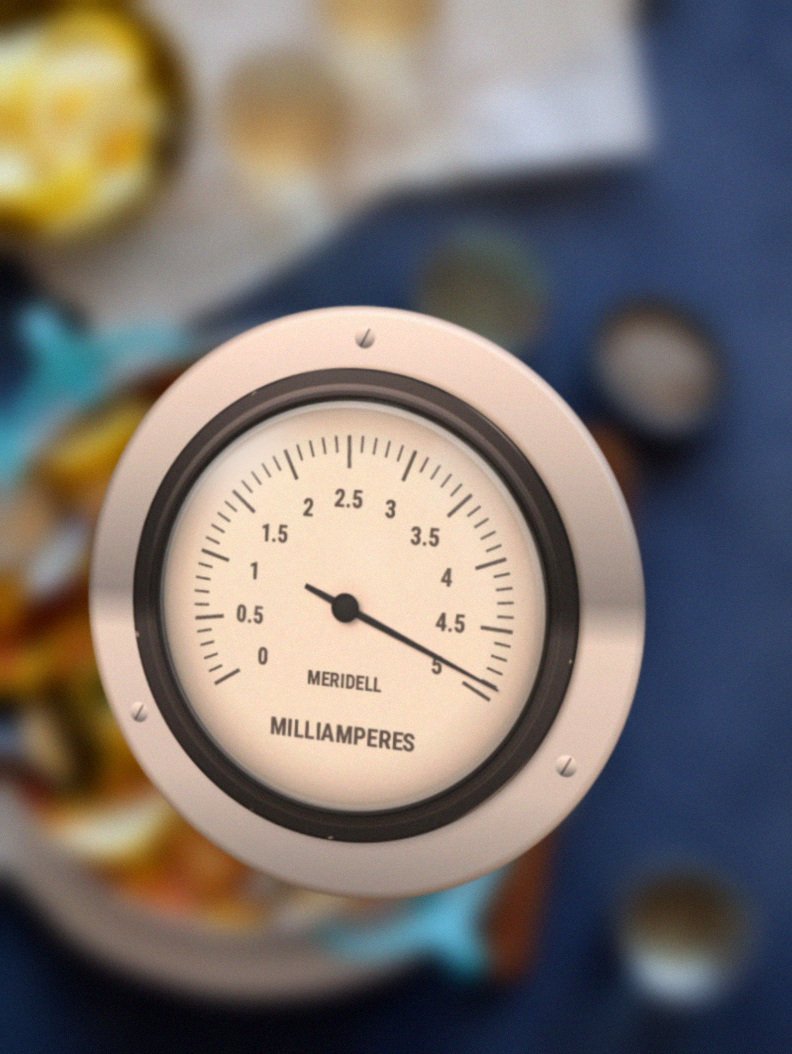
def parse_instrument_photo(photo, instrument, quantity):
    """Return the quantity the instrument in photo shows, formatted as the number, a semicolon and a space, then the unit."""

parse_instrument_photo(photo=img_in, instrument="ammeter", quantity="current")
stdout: 4.9; mA
